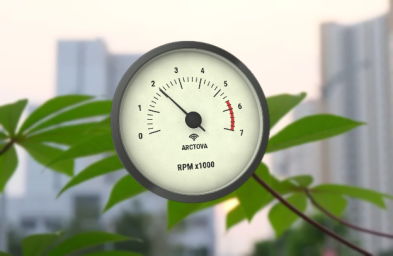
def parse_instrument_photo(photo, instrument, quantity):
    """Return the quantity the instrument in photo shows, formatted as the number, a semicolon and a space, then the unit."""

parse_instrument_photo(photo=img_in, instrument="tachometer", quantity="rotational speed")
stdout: 2000; rpm
